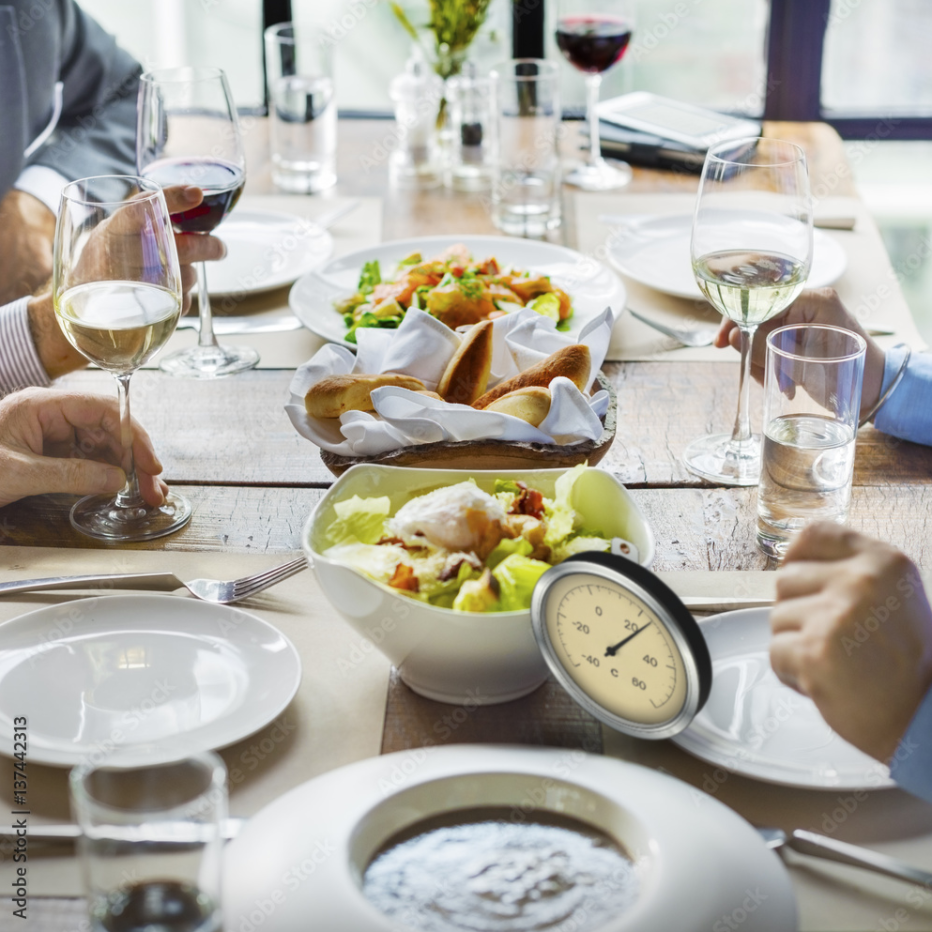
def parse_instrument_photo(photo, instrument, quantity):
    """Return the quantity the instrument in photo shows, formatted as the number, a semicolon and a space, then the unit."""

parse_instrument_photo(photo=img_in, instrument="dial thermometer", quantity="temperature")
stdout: 24; °C
